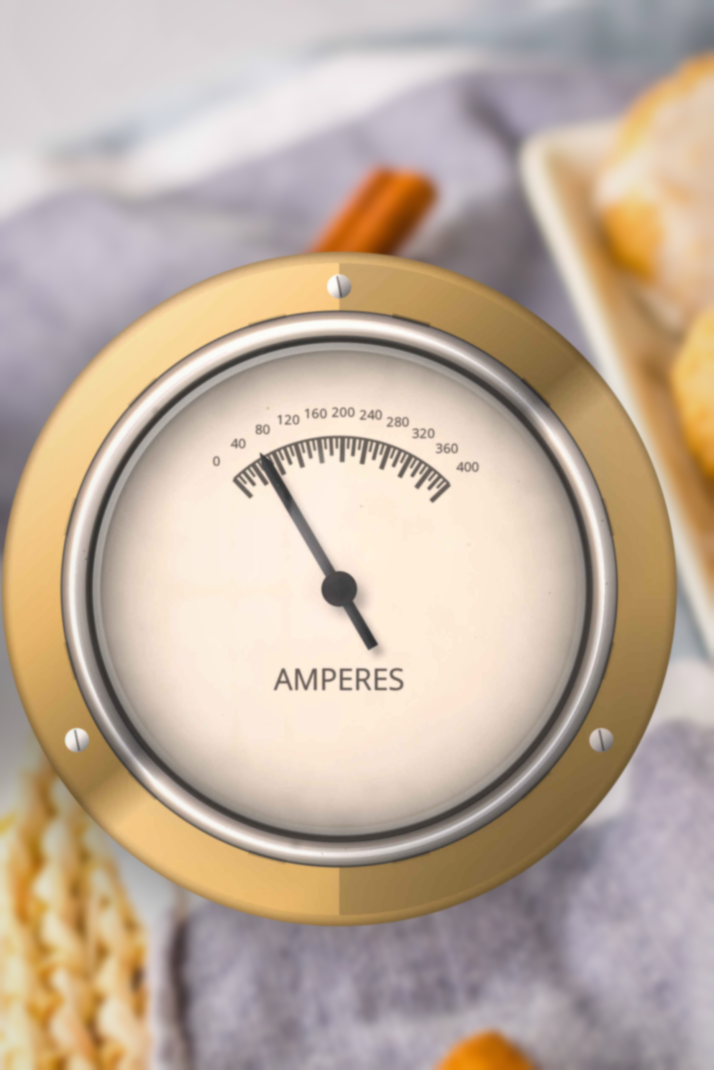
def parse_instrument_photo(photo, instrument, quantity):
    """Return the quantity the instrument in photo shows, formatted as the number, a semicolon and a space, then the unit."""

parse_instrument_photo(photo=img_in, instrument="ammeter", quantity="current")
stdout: 60; A
